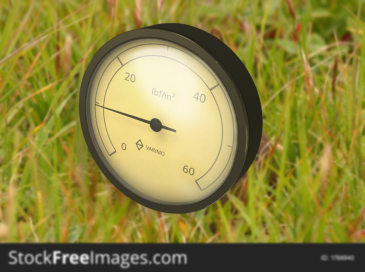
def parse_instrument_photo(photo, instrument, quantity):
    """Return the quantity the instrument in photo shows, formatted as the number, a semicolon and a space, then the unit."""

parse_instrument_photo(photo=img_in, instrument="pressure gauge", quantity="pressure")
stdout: 10; psi
